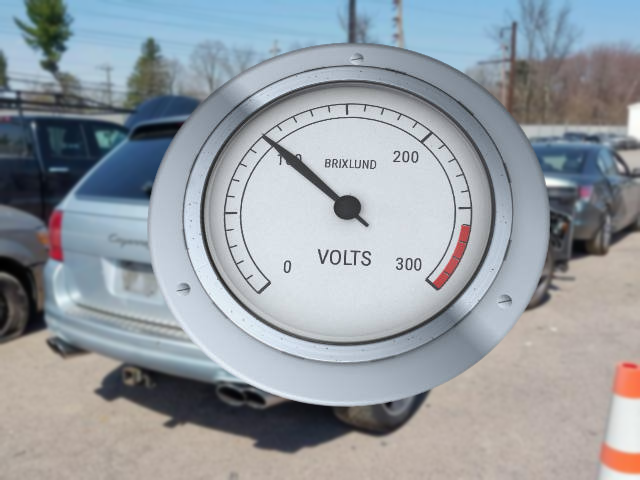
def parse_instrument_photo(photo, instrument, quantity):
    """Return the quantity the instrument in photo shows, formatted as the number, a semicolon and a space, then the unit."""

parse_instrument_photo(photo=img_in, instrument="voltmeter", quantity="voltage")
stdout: 100; V
